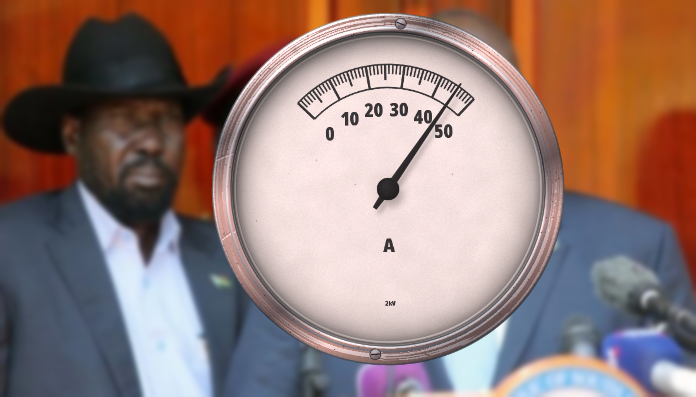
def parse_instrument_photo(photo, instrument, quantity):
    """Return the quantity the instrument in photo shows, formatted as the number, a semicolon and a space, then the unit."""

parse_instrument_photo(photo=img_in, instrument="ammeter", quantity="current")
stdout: 45; A
